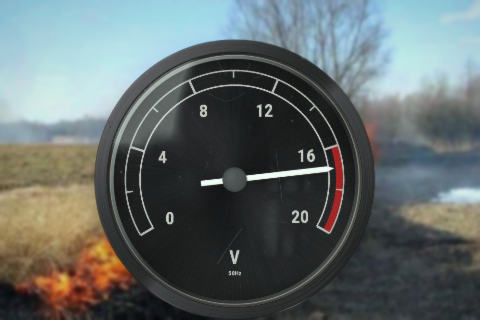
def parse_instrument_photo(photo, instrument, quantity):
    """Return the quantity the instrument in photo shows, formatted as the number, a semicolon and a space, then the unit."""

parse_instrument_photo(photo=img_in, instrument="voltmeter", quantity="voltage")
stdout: 17; V
